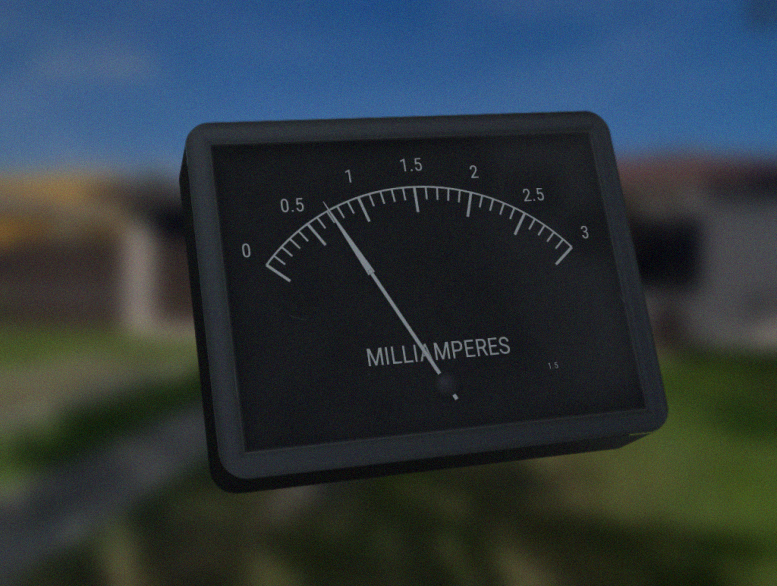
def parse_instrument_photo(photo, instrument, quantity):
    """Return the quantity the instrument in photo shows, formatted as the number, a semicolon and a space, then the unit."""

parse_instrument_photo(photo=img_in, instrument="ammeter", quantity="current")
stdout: 0.7; mA
